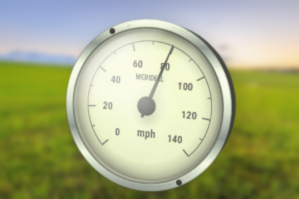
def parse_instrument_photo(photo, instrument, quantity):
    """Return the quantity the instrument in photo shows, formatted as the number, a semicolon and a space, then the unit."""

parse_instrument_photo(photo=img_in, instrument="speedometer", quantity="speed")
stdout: 80; mph
